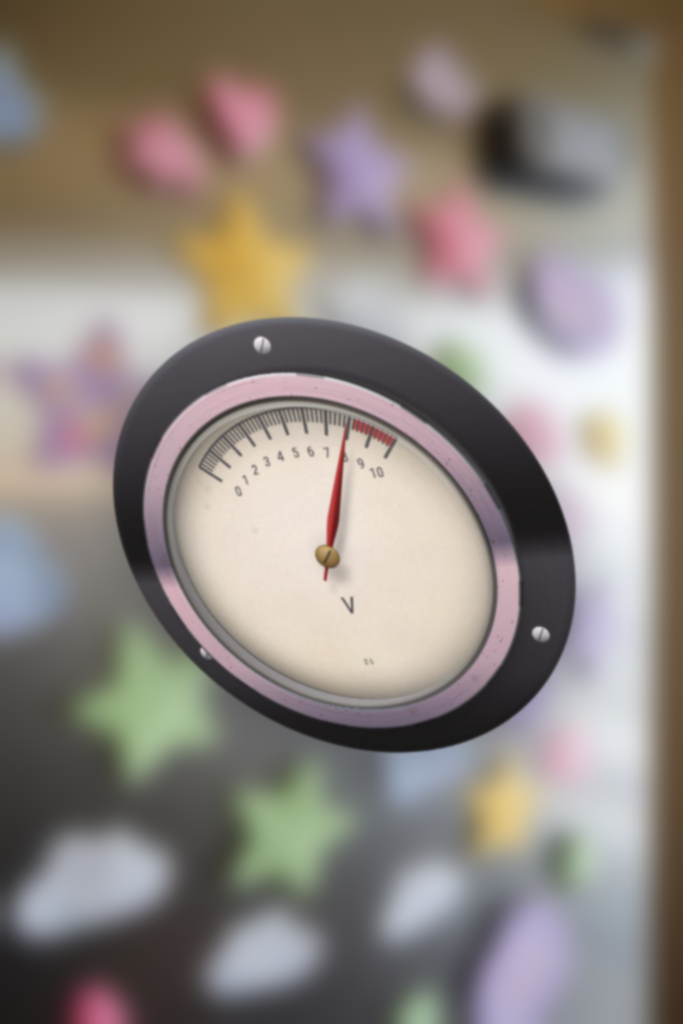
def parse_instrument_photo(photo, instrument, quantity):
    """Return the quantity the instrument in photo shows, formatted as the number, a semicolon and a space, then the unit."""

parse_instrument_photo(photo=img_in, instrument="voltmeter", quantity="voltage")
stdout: 8; V
